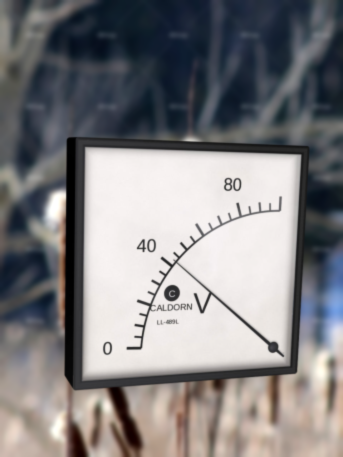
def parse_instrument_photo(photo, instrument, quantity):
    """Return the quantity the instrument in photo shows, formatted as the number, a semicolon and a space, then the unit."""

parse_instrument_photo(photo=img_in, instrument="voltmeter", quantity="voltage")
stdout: 42.5; V
